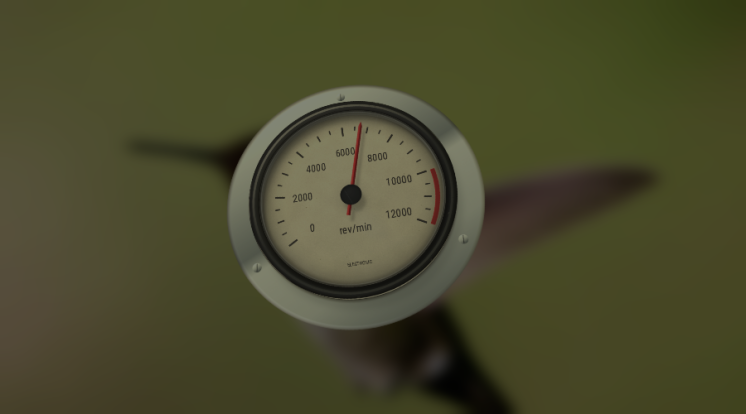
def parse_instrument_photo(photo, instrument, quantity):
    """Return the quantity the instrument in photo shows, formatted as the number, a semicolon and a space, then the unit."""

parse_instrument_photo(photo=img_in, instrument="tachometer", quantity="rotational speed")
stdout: 6750; rpm
